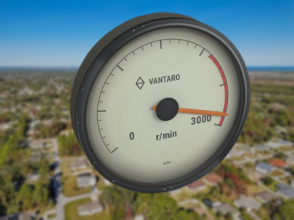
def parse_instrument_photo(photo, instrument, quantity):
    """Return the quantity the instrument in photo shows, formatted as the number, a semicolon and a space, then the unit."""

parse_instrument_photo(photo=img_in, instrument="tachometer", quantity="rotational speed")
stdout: 2850; rpm
